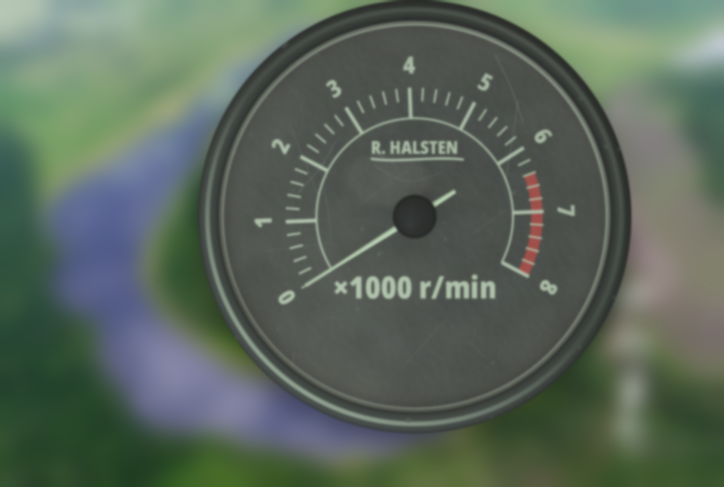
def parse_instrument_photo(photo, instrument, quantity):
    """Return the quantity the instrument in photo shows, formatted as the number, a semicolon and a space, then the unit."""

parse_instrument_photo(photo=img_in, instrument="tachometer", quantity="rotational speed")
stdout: 0; rpm
